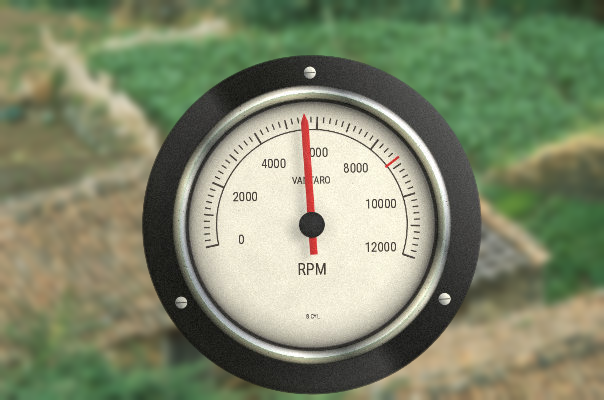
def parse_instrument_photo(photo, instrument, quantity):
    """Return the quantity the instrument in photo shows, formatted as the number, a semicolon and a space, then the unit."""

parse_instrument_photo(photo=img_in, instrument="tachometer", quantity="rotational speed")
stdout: 5600; rpm
